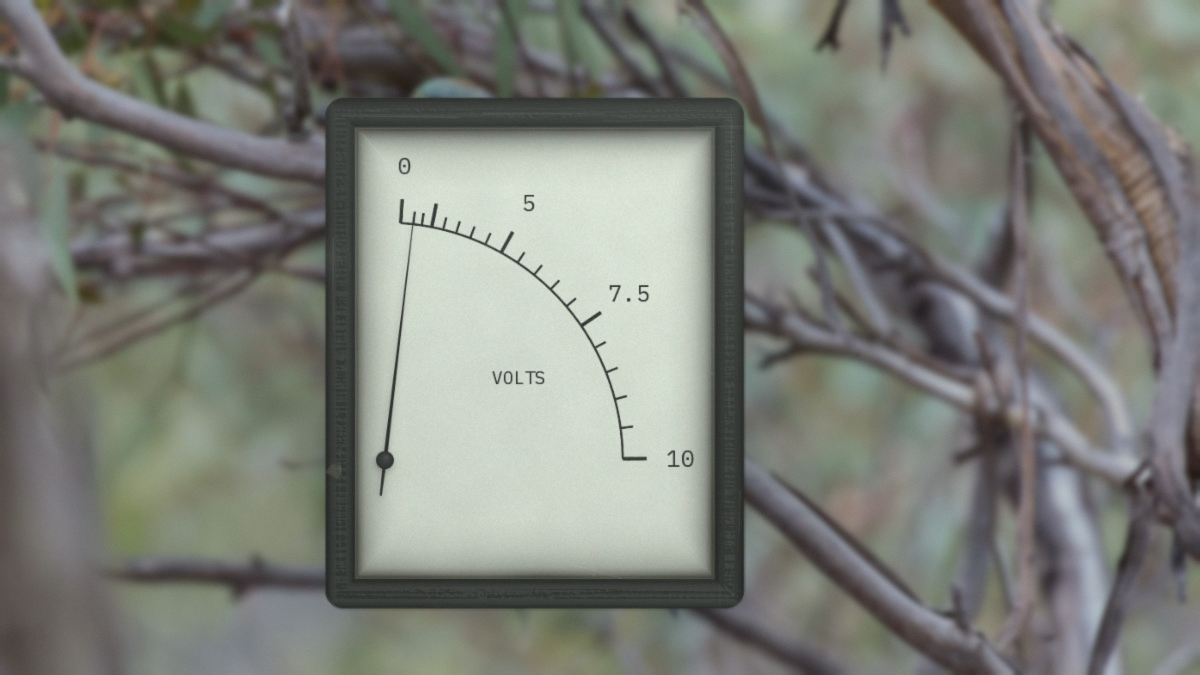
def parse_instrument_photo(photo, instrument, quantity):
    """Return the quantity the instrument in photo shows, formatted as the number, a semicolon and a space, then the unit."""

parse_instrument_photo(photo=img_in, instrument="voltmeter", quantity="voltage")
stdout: 1.5; V
